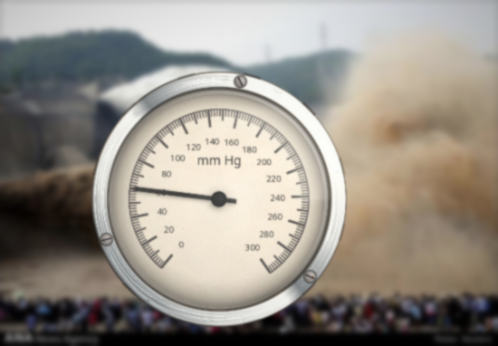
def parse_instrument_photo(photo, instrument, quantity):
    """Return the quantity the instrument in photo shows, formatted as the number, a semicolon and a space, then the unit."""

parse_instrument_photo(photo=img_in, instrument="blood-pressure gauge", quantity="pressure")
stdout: 60; mmHg
